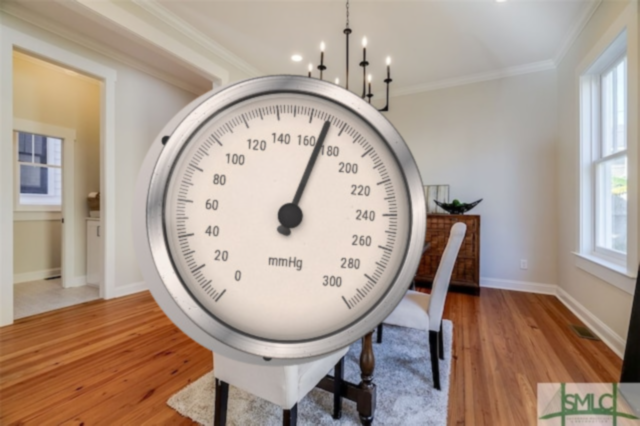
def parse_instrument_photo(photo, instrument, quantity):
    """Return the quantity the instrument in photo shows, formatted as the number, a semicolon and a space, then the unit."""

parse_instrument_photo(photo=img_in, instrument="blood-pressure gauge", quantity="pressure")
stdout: 170; mmHg
